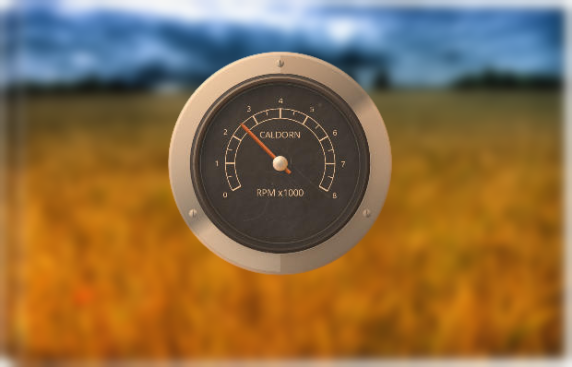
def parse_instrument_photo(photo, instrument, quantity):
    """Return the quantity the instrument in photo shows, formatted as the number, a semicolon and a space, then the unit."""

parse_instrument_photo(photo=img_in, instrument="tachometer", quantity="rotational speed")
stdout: 2500; rpm
